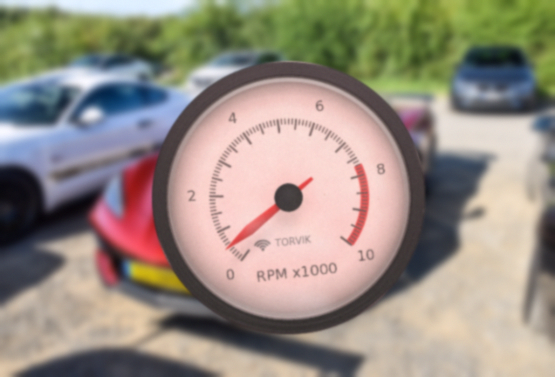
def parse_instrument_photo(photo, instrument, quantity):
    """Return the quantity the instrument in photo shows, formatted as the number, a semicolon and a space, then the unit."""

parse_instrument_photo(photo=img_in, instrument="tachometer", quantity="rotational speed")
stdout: 500; rpm
